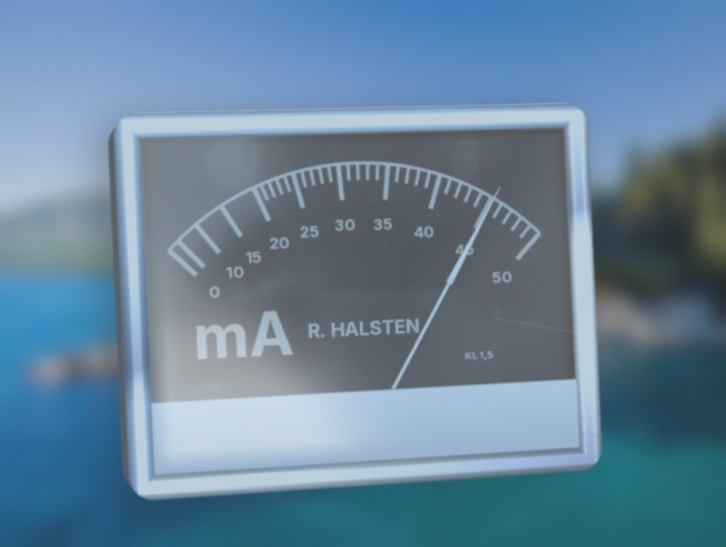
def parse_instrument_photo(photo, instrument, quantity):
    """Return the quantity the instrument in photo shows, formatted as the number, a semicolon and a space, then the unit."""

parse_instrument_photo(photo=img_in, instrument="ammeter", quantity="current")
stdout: 45; mA
